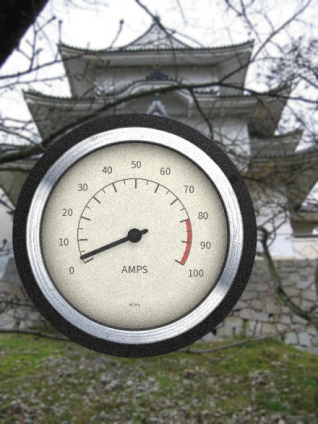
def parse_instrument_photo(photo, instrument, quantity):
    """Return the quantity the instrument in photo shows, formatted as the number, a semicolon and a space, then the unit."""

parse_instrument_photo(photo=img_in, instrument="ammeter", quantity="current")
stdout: 2.5; A
